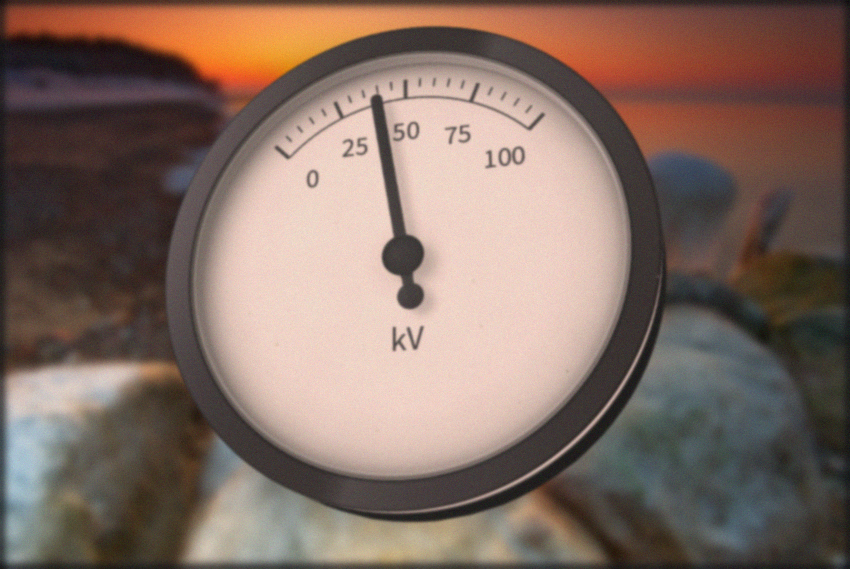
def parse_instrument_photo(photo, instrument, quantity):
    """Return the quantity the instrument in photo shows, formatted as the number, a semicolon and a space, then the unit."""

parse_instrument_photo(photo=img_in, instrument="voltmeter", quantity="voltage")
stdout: 40; kV
